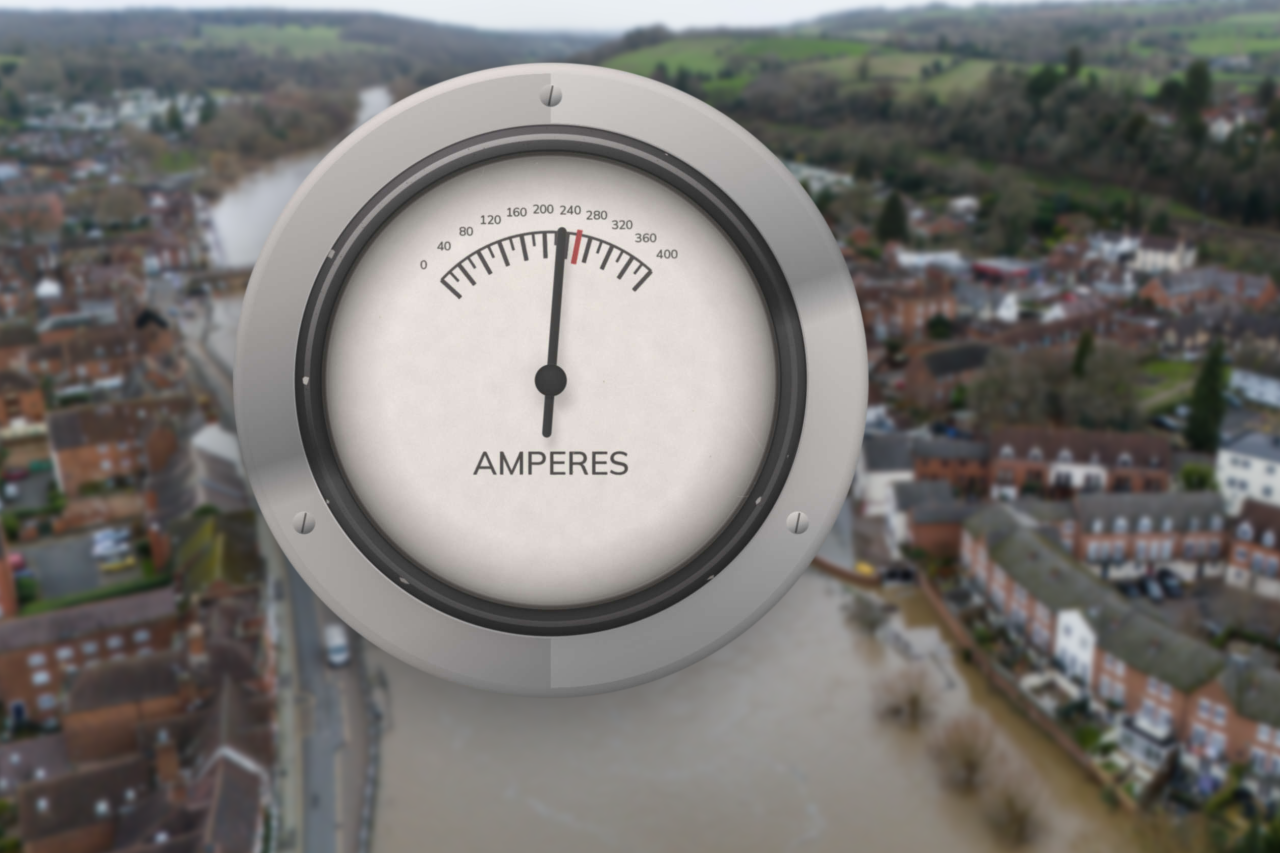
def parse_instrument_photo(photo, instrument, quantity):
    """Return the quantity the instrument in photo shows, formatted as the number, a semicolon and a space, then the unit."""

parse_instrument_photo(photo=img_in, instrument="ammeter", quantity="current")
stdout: 230; A
